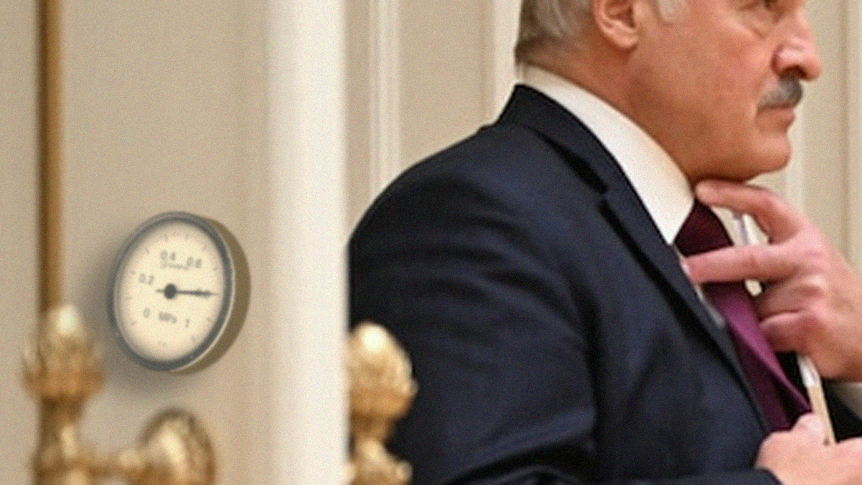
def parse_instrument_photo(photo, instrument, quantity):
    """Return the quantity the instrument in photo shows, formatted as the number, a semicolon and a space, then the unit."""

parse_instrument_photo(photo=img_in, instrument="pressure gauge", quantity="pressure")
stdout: 0.8; MPa
